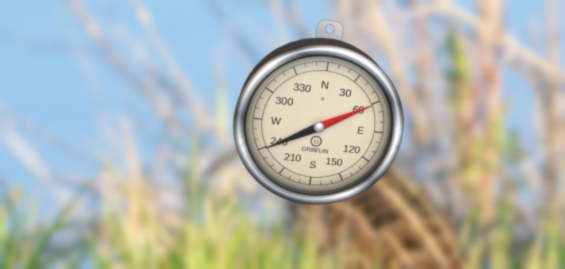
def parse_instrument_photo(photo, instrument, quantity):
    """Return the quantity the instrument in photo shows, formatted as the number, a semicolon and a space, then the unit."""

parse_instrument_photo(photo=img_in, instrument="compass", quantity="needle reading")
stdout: 60; °
